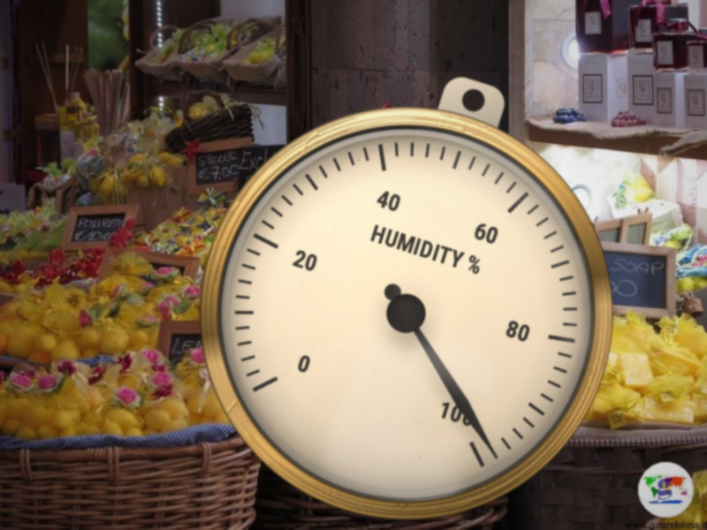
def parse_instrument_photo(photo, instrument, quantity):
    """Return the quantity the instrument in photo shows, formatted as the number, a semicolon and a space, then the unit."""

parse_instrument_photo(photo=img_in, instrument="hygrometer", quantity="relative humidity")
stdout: 98; %
